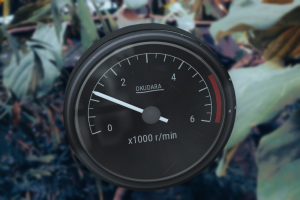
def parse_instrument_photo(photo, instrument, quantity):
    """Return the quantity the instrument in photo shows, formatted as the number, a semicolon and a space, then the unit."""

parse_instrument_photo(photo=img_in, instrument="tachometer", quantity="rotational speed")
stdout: 1250; rpm
